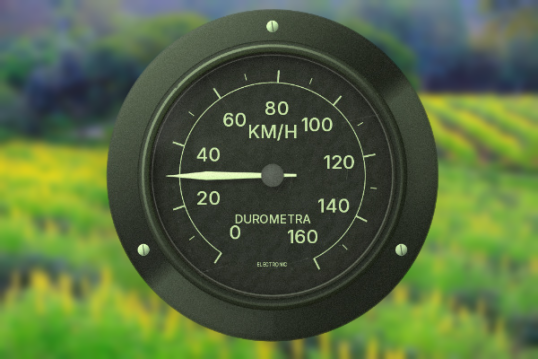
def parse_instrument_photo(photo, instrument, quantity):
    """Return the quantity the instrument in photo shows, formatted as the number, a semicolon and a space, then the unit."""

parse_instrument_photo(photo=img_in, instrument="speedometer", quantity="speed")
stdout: 30; km/h
